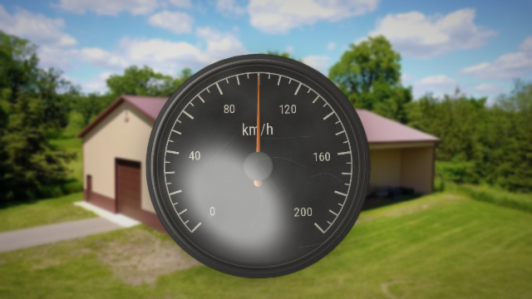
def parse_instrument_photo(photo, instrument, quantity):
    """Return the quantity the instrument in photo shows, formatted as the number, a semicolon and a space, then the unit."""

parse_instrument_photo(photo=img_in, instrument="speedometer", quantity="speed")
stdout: 100; km/h
